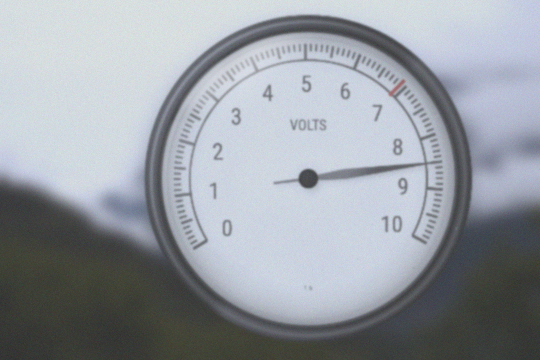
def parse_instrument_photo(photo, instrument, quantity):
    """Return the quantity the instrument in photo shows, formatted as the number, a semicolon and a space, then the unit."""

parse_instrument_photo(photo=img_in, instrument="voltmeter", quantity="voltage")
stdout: 8.5; V
